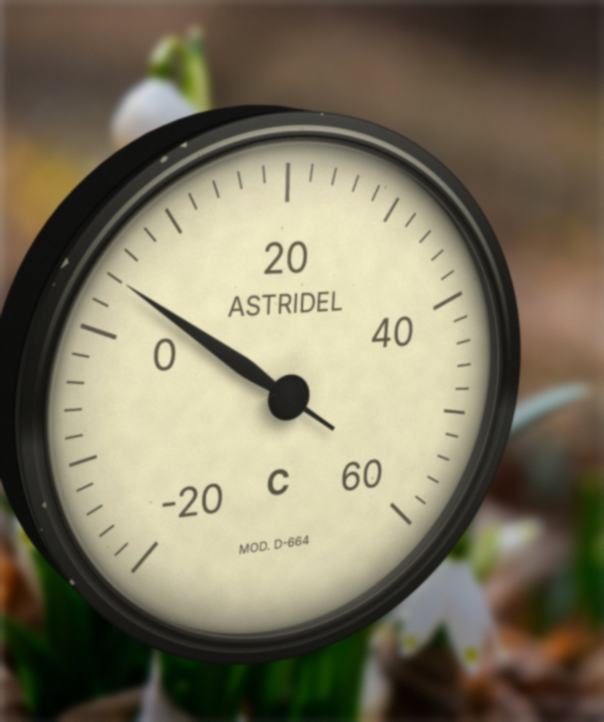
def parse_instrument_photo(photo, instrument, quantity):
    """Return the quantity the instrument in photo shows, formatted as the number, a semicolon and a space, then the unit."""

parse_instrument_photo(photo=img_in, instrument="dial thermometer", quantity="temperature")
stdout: 4; °C
